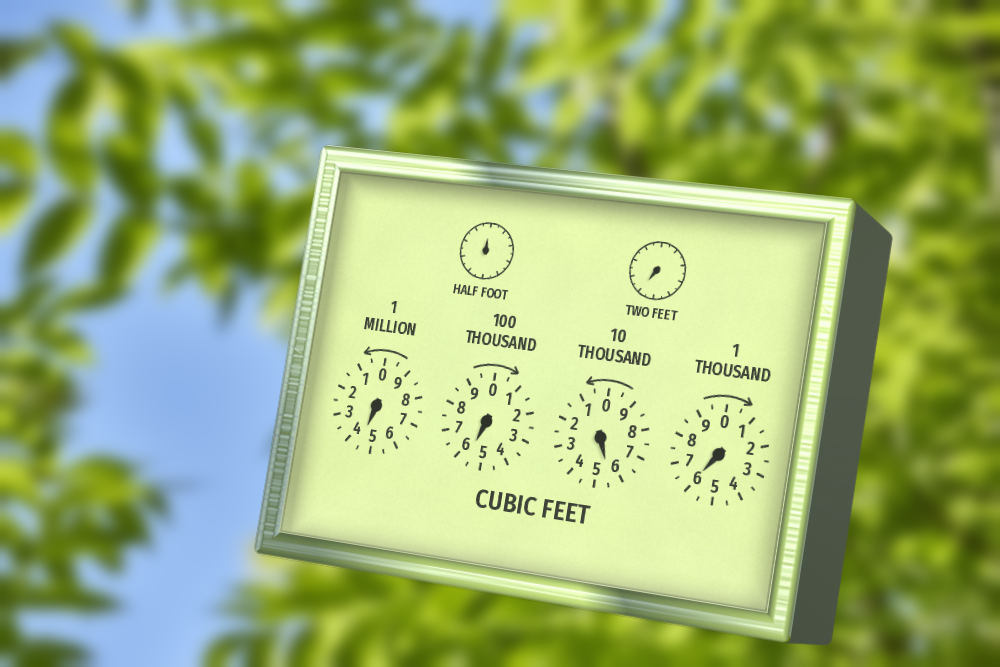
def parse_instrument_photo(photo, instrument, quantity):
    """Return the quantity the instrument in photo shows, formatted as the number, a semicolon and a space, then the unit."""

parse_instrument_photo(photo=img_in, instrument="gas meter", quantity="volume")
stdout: 455600; ft³
